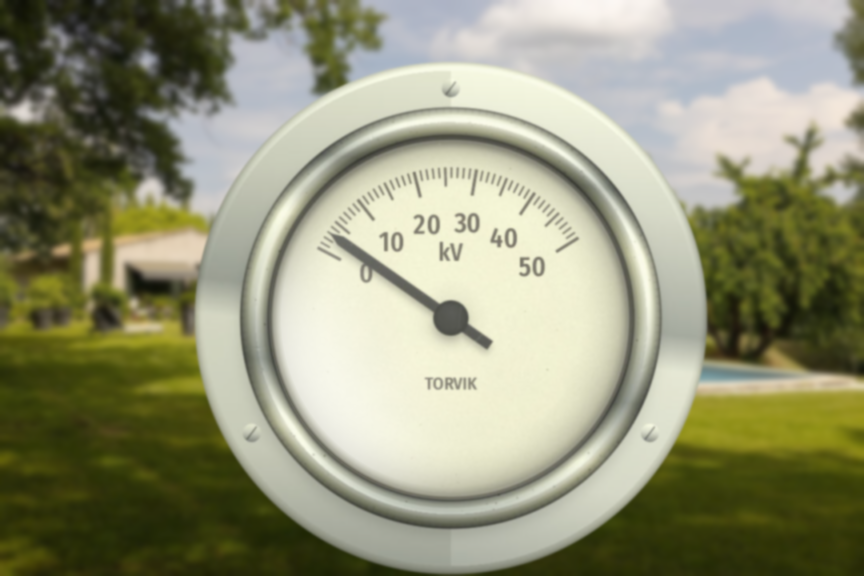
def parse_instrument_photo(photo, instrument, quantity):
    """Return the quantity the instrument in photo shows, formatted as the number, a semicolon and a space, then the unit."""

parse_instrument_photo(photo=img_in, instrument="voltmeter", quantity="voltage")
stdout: 3; kV
